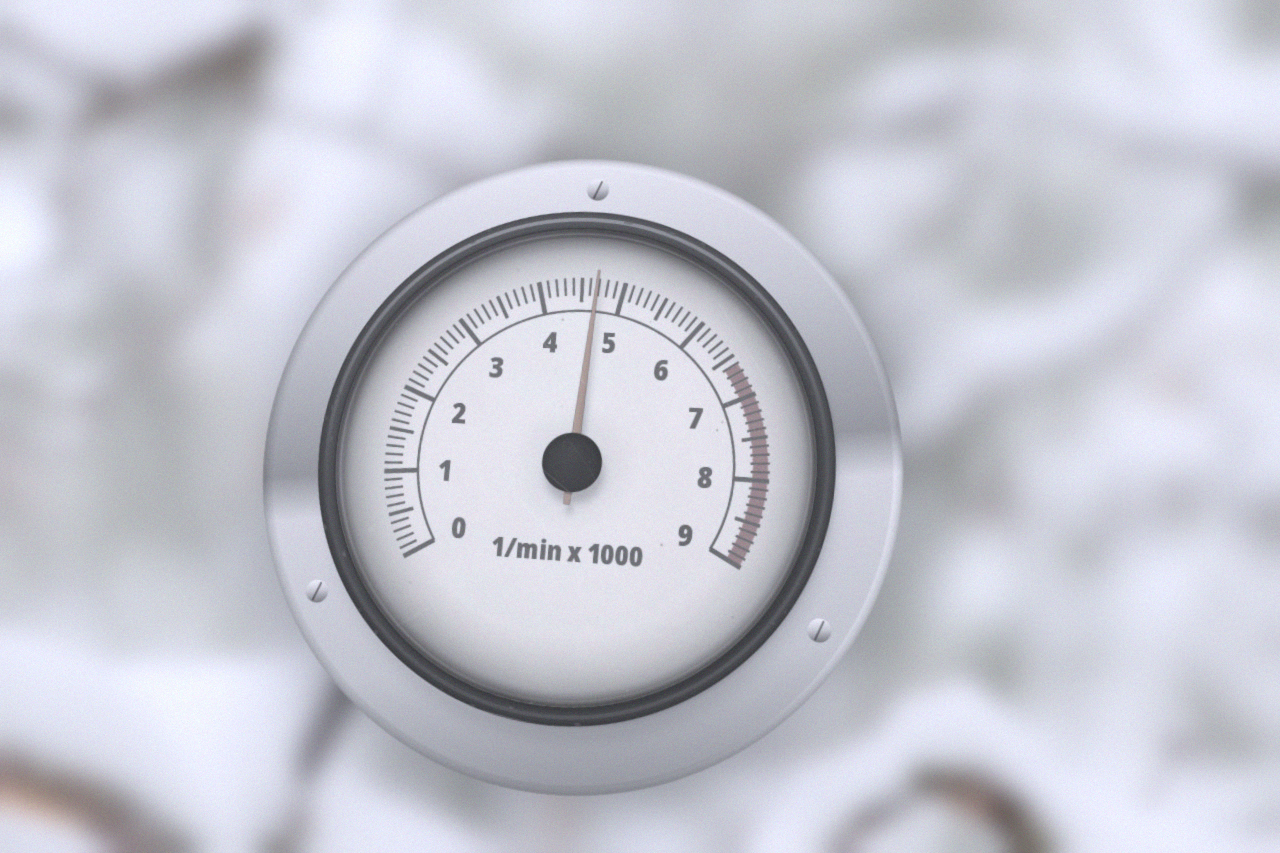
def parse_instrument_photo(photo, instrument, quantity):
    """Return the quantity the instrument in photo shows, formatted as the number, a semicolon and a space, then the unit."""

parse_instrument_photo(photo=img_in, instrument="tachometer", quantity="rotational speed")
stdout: 4700; rpm
